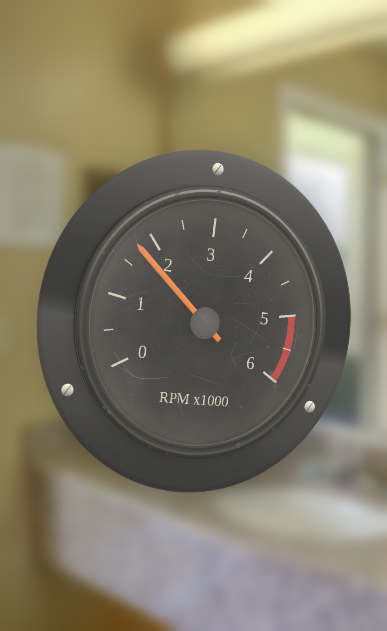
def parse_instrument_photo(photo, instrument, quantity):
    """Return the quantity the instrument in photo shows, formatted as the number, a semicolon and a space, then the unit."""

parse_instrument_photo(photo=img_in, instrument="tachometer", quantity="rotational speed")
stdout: 1750; rpm
